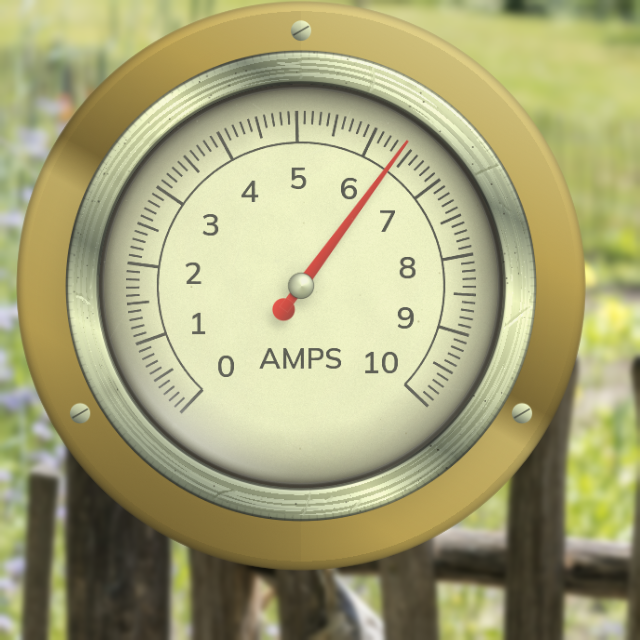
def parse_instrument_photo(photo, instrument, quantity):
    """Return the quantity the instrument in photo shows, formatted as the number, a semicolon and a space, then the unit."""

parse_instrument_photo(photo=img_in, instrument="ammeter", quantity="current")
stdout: 6.4; A
